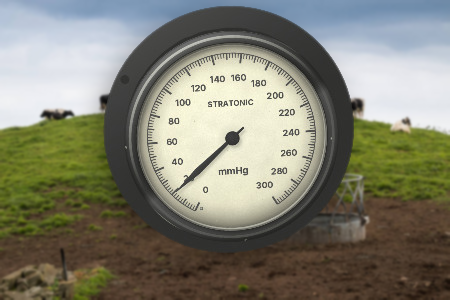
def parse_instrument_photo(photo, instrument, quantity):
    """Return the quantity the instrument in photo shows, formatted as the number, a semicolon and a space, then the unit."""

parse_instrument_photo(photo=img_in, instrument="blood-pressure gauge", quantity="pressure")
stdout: 20; mmHg
